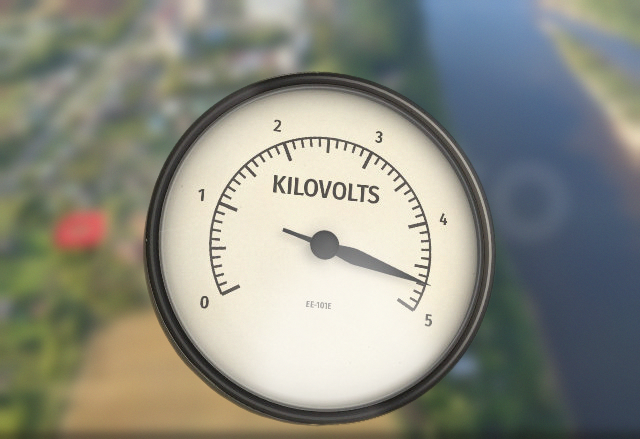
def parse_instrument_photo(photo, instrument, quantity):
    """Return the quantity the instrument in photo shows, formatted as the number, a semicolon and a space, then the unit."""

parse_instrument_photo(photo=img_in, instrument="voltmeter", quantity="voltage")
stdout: 4.7; kV
